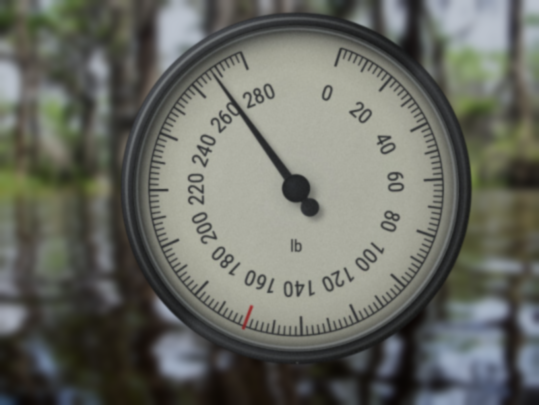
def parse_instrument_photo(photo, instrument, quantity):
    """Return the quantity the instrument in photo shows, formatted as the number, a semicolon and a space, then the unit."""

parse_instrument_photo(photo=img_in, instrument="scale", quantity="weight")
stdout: 268; lb
